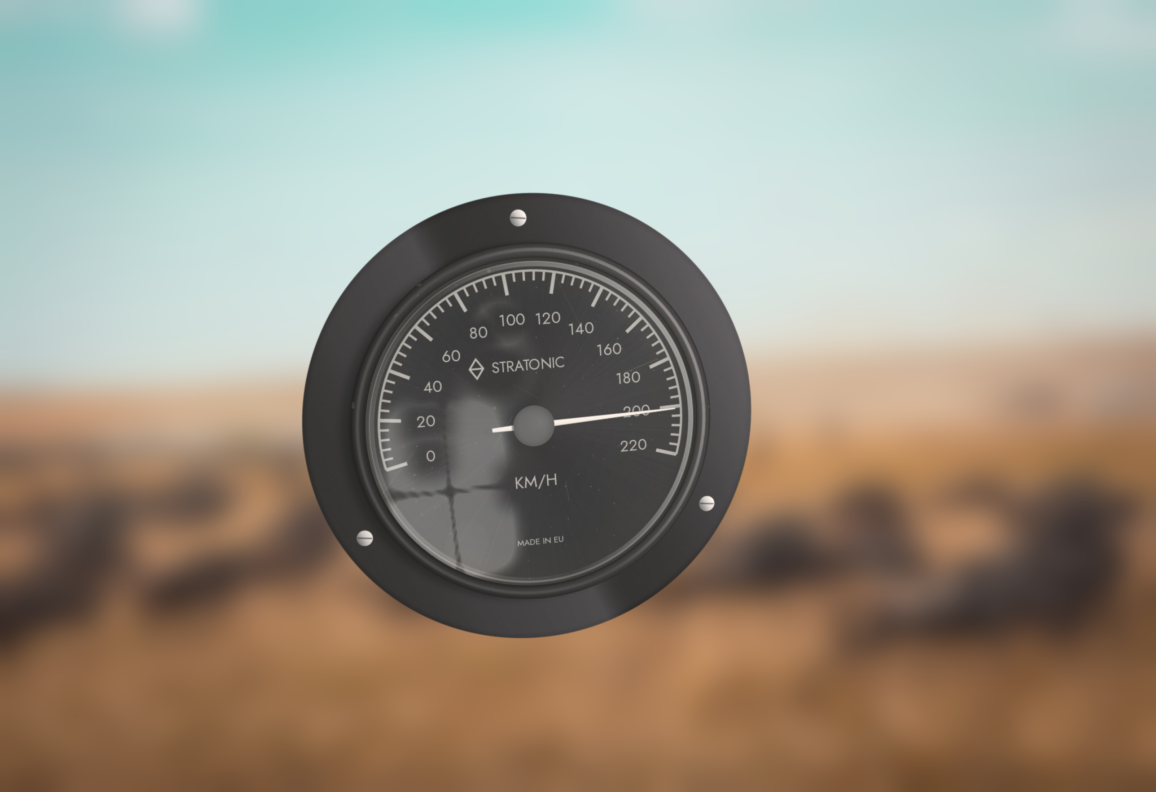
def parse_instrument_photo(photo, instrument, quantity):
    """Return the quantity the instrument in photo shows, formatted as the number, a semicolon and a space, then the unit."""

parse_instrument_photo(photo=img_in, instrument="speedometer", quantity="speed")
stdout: 200; km/h
